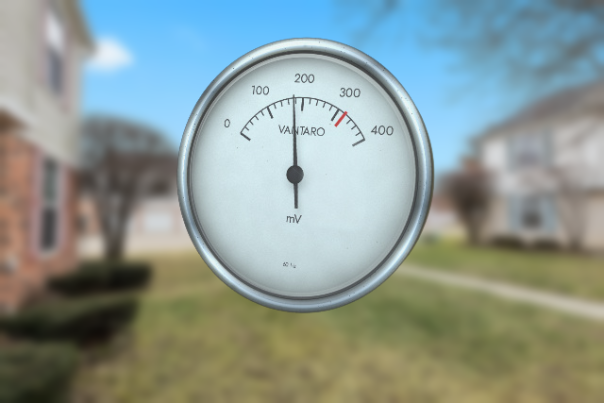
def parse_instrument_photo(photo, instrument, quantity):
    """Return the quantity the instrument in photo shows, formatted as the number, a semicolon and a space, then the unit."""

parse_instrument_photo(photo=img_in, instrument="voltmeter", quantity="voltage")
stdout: 180; mV
